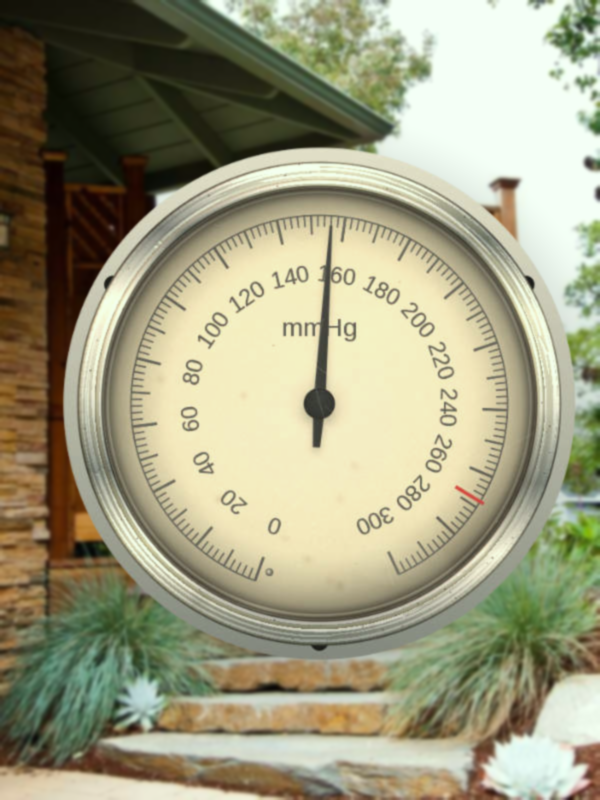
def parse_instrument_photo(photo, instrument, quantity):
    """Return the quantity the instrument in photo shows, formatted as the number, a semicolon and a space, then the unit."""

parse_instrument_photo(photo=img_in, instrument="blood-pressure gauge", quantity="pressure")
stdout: 156; mmHg
